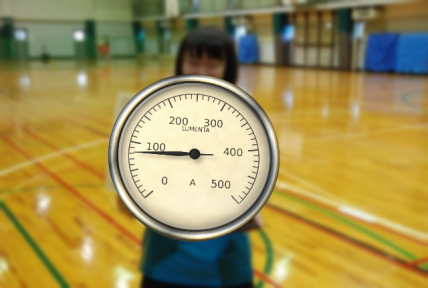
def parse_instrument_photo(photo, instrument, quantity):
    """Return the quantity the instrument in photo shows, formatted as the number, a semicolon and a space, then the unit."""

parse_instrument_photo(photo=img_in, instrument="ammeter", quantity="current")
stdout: 80; A
